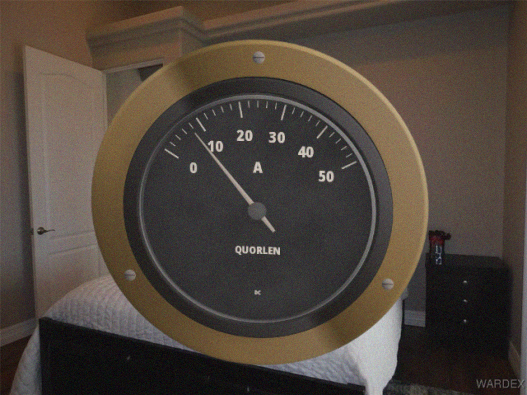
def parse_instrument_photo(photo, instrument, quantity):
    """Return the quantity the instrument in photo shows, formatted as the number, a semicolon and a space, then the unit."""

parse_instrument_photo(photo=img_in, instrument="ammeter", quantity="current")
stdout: 8; A
